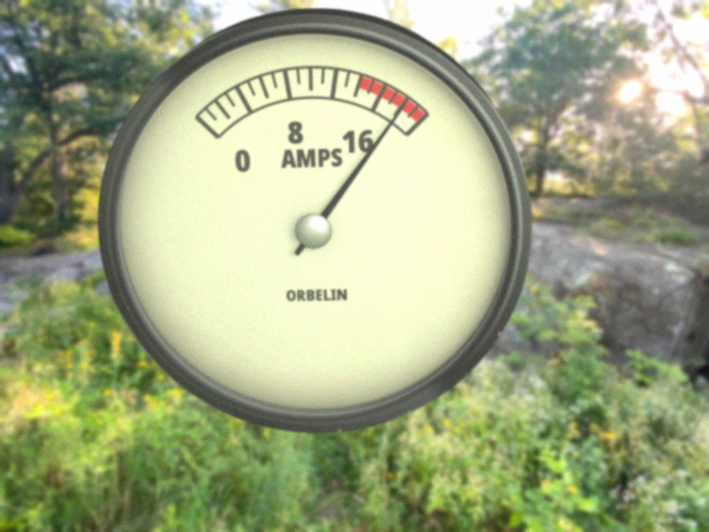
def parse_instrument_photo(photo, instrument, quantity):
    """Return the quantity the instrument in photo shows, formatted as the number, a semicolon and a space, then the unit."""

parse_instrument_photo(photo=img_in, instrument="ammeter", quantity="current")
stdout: 18; A
